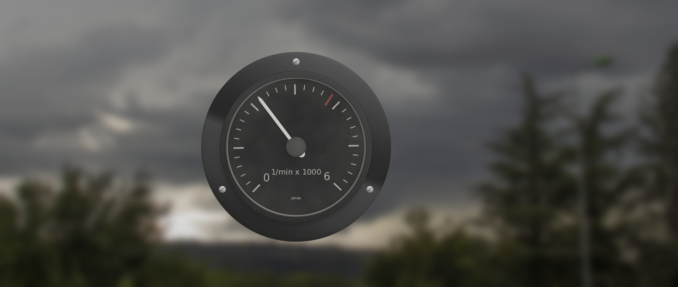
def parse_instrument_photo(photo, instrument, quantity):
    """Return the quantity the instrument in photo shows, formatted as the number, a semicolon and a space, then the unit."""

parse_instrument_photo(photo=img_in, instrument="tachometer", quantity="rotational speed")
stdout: 2200; rpm
